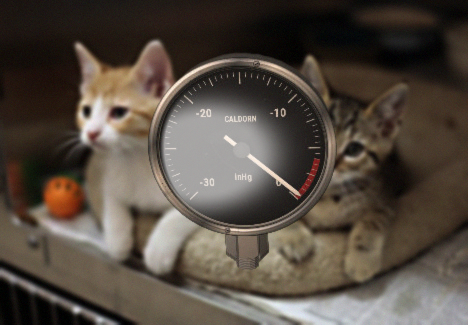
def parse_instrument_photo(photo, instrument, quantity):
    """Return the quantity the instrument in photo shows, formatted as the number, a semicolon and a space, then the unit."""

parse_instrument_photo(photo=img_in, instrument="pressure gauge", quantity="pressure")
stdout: -0.5; inHg
